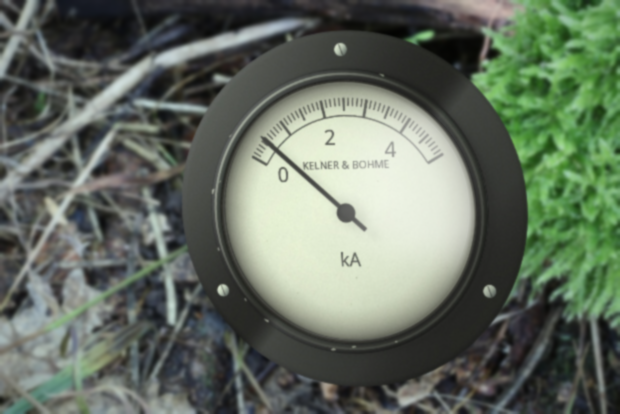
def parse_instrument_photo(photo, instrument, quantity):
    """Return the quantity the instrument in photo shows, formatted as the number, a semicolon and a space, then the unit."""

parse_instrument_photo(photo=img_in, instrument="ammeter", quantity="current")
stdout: 0.5; kA
